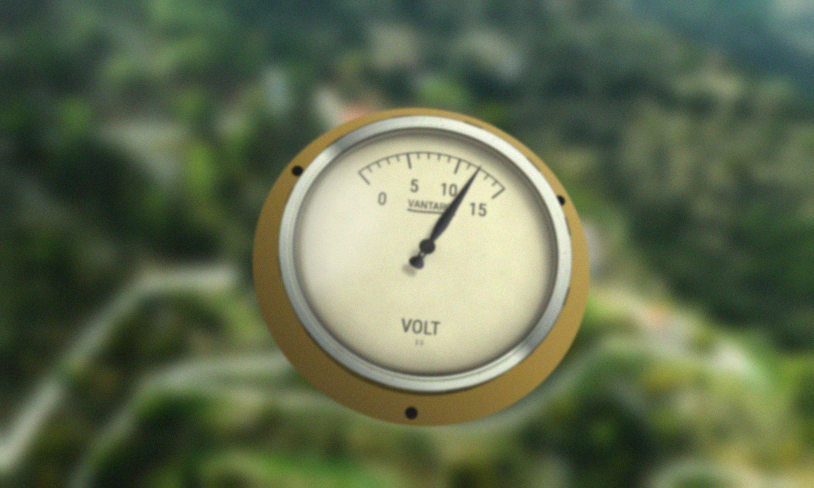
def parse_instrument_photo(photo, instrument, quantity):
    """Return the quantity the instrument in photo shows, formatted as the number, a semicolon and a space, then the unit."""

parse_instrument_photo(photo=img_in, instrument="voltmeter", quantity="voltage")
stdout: 12; V
